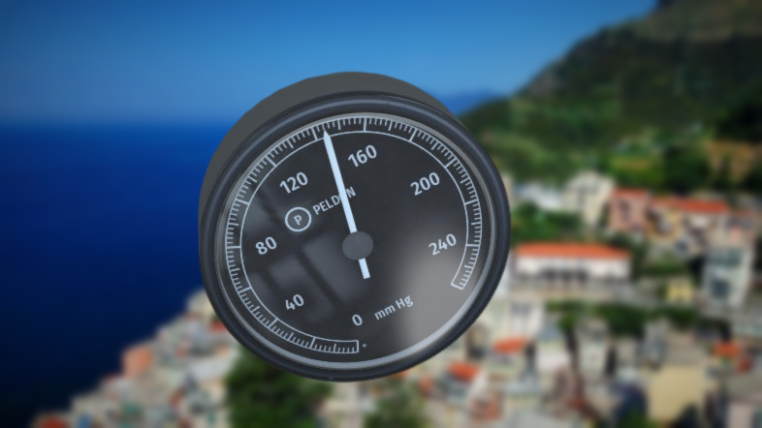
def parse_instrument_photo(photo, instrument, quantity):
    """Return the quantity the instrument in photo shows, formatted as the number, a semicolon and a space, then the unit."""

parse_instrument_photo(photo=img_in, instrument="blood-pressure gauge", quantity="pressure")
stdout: 144; mmHg
